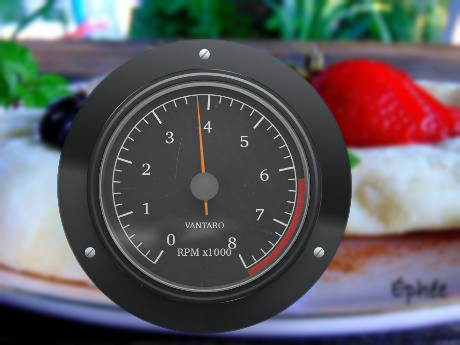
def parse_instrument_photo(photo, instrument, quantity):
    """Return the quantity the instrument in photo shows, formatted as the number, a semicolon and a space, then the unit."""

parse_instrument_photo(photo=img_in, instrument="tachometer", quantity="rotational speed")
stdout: 3800; rpm
